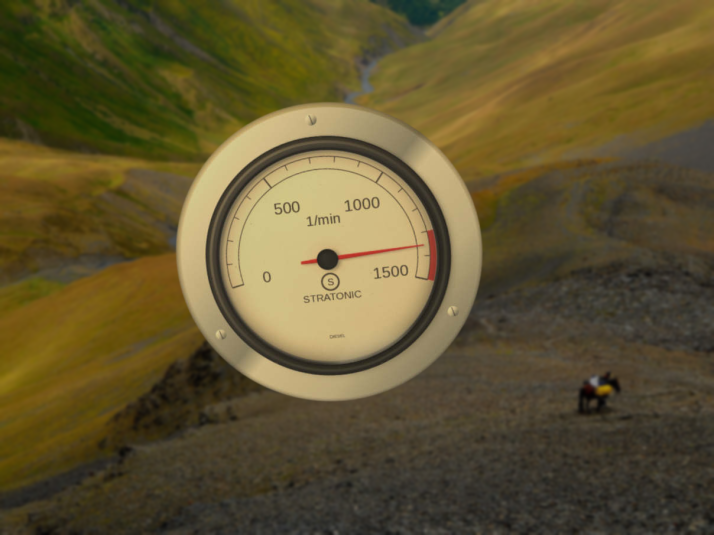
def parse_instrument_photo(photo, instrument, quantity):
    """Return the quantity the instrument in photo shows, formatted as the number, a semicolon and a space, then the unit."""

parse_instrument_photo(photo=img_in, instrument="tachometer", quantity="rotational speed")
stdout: 1350; rpm
